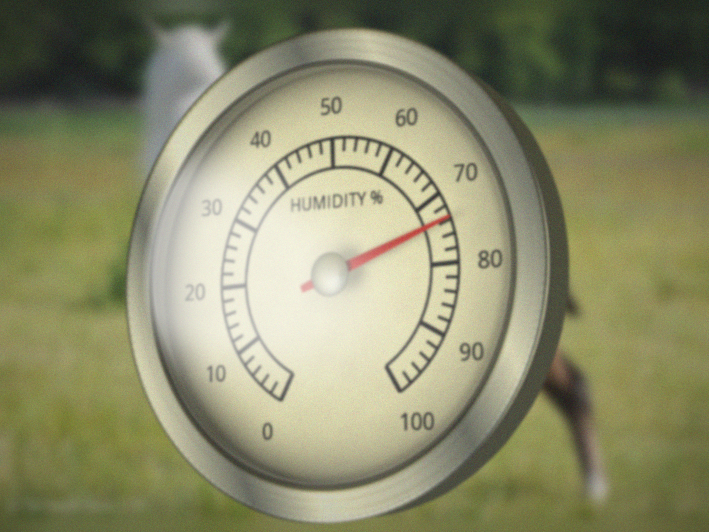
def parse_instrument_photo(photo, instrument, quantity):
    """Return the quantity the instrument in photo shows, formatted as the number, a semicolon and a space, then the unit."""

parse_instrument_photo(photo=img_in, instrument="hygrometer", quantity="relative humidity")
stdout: 74; %
